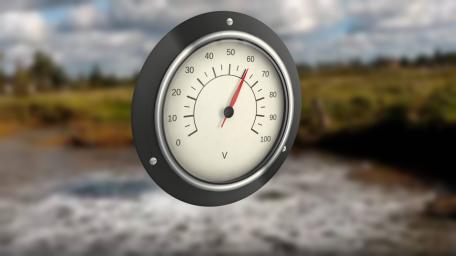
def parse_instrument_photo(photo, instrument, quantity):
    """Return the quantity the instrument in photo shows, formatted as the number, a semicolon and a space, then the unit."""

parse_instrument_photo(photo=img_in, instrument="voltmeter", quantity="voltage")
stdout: 60; V
